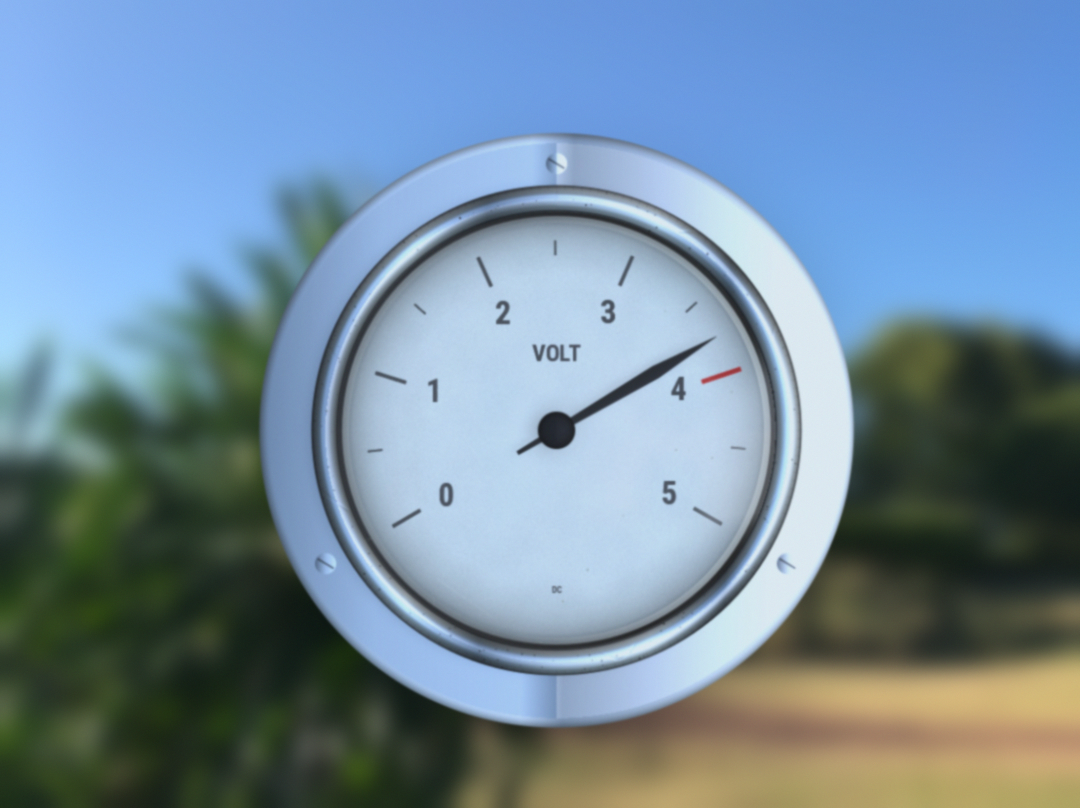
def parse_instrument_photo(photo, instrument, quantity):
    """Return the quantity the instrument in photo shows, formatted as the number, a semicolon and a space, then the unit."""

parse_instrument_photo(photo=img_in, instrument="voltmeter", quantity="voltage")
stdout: 3.75; V
